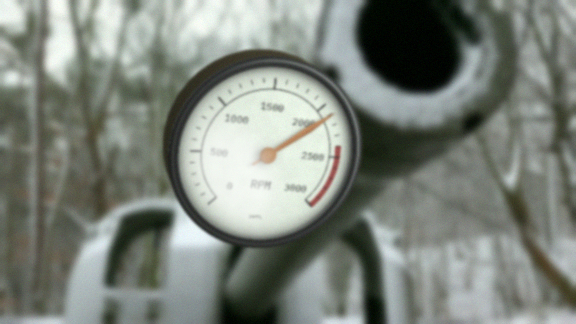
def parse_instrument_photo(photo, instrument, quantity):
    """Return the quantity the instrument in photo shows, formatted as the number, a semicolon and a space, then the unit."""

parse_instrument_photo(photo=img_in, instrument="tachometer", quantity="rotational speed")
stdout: 2100; rpm
